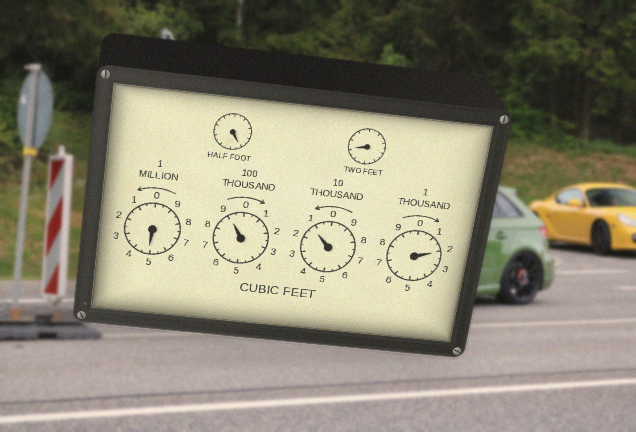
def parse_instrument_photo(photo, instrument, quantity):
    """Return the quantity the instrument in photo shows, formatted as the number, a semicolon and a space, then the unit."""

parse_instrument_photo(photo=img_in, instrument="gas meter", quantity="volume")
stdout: 491200; ft³
